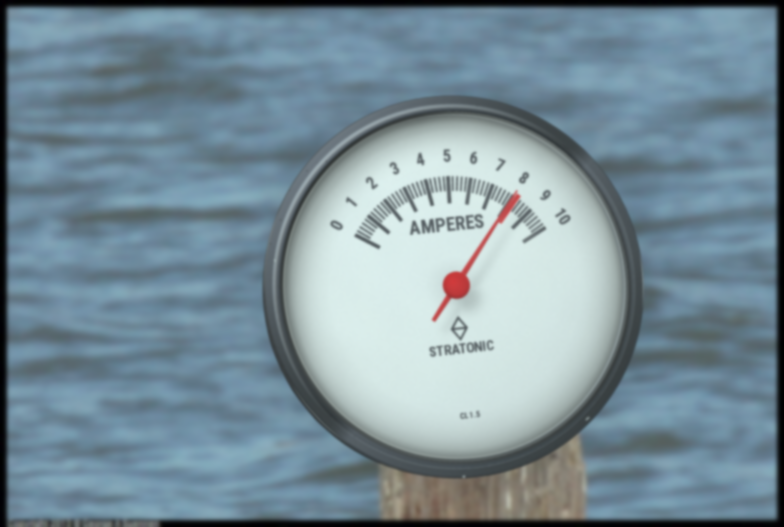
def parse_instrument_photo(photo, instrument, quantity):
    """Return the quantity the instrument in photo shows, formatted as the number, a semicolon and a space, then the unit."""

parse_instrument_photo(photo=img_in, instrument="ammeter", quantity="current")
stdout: 8; A
